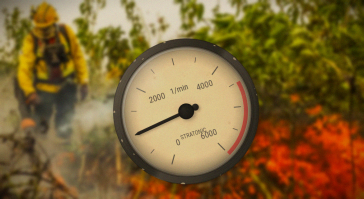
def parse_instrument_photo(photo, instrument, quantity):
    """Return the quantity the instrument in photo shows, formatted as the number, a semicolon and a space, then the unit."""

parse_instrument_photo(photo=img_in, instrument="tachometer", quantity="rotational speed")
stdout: 1000; rpm
